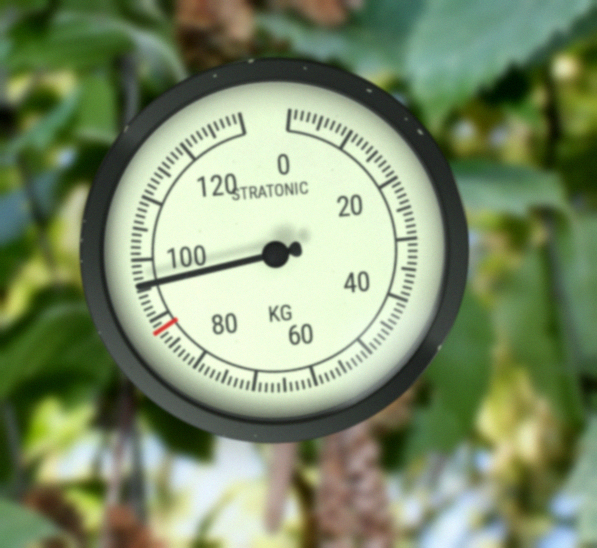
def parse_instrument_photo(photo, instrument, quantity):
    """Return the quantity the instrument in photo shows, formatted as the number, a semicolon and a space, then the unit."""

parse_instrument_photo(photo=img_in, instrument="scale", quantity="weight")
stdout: 96; kg
